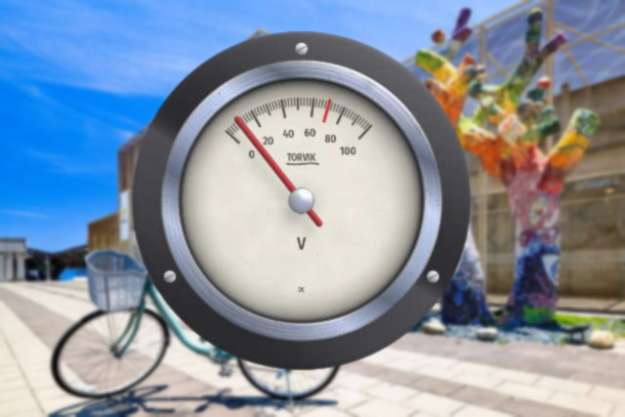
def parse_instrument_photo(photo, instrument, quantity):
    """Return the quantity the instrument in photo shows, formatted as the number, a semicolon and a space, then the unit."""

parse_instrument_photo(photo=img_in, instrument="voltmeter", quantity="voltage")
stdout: 10; V
